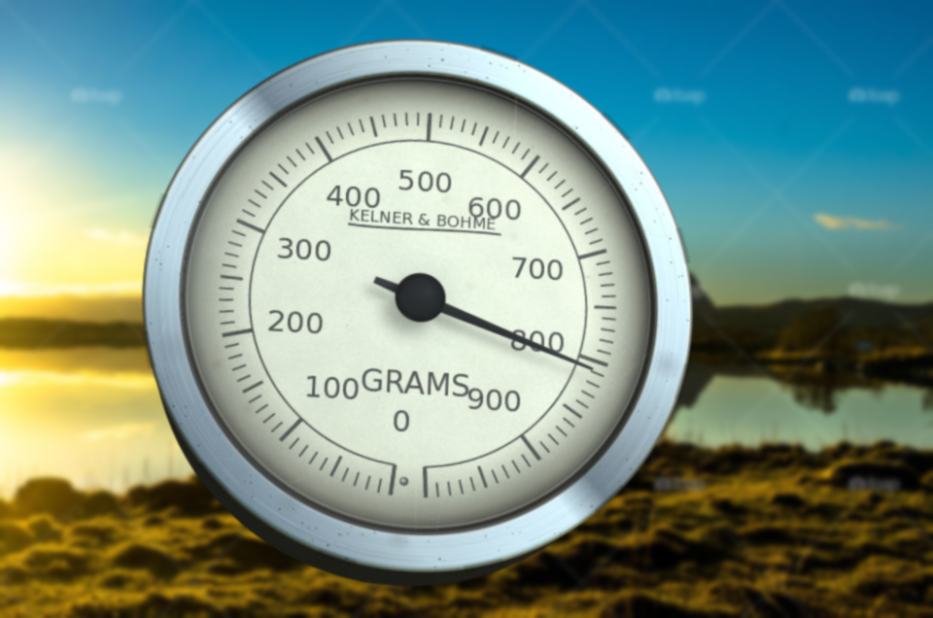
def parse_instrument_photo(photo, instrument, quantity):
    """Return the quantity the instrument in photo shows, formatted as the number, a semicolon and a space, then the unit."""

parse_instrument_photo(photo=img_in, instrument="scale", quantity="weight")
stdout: 810; g
